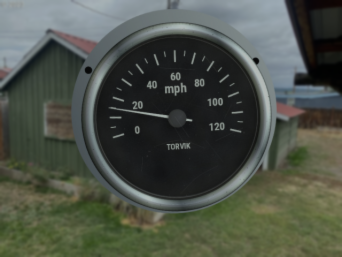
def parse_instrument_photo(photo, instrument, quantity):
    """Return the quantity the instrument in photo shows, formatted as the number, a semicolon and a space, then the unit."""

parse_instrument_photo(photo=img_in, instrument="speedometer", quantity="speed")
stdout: 15; mph
